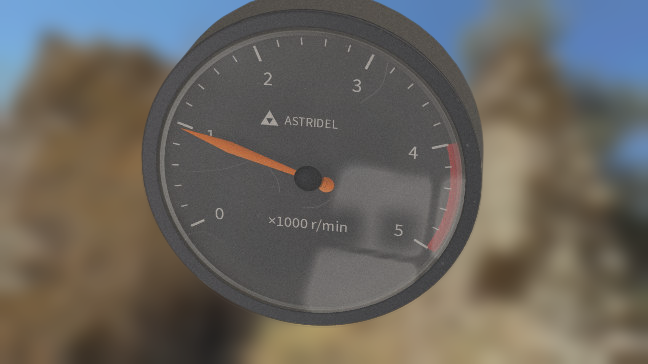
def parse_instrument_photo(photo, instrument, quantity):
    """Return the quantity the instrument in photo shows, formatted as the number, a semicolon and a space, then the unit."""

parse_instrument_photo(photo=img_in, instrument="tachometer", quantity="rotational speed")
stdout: 1000; rpm
